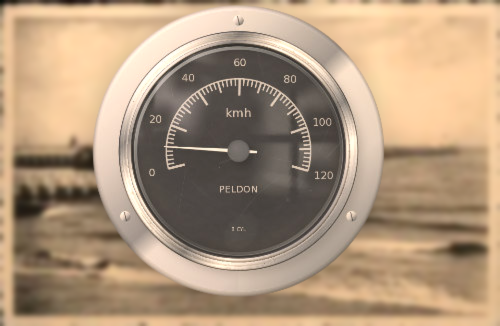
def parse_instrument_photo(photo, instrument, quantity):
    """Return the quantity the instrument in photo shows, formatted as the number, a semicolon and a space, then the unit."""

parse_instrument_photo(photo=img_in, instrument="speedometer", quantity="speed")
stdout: 10; km/h
